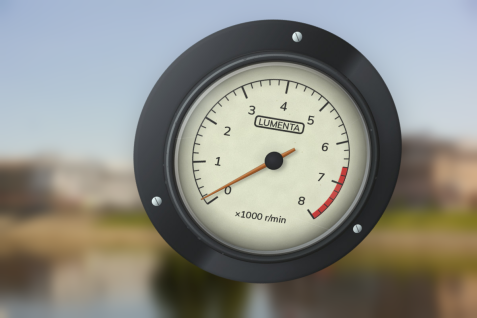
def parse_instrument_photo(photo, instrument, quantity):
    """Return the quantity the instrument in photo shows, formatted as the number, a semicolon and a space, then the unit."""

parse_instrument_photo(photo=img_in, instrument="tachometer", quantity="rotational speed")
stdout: 200; rpm
